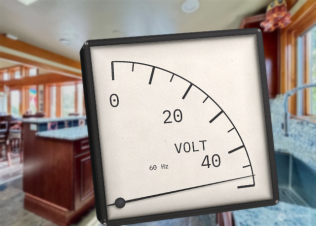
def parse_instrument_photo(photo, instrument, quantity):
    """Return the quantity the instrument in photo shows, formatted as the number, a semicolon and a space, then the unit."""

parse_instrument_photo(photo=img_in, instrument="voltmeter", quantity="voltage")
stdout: 47.5; V
